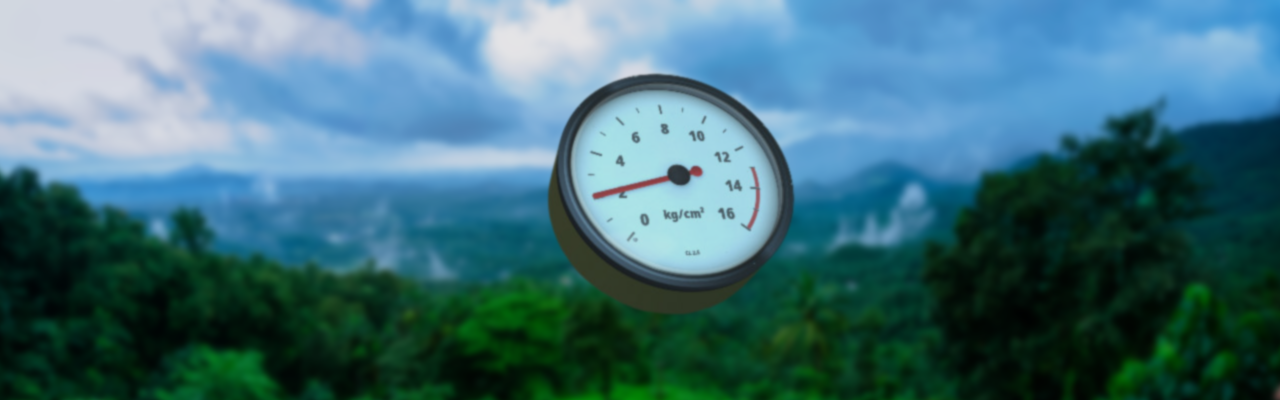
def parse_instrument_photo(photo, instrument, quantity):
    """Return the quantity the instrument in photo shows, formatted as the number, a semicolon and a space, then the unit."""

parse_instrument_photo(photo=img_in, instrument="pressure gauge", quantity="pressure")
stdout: 2; kg/cm²
